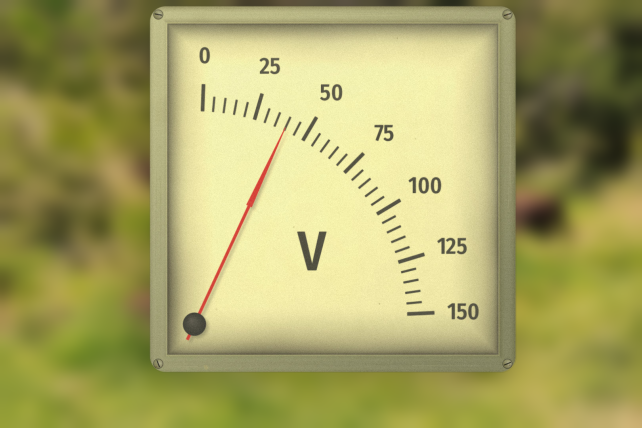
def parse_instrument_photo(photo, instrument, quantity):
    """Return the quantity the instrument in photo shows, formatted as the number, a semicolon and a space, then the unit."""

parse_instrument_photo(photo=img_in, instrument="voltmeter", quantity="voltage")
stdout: 40; V
